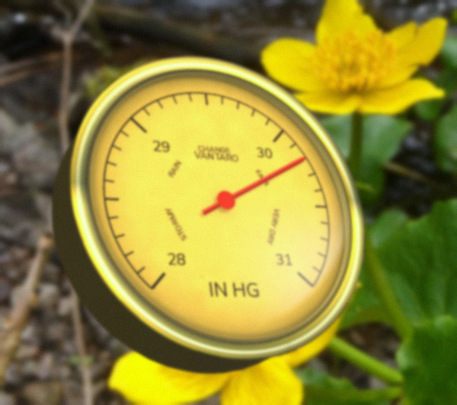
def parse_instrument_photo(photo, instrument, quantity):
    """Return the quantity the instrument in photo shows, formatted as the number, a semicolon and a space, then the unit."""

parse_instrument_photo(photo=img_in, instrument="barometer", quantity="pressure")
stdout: 30.2; inHg
